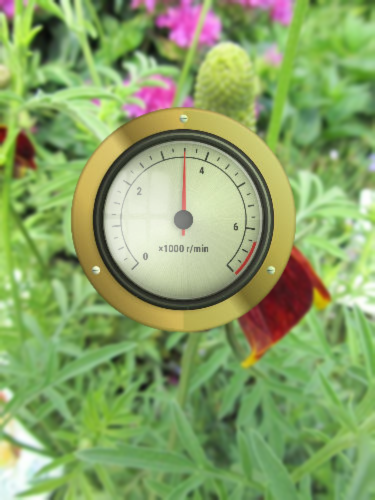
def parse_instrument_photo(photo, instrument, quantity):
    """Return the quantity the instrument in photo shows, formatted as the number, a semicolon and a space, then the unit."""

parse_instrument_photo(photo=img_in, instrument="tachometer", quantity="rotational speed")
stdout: 3500; rpm
